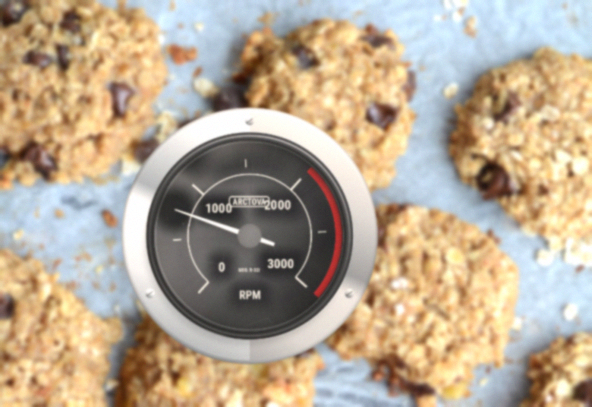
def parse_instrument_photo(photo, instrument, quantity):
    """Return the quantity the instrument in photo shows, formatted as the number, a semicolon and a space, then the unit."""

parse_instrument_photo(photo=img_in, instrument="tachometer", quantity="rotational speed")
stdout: 750; rpm
